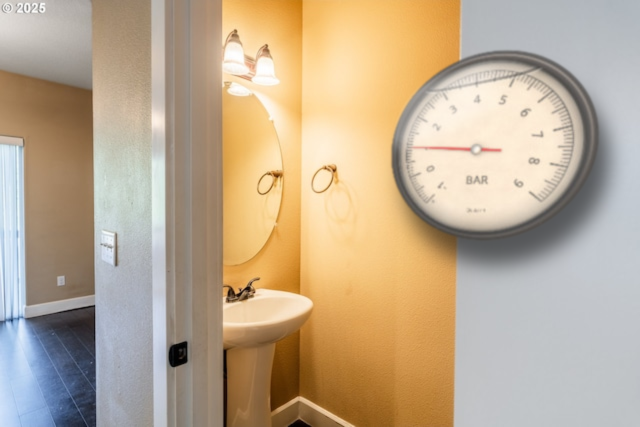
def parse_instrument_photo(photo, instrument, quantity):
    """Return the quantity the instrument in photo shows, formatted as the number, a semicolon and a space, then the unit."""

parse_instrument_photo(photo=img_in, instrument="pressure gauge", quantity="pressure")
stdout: 1; bar
